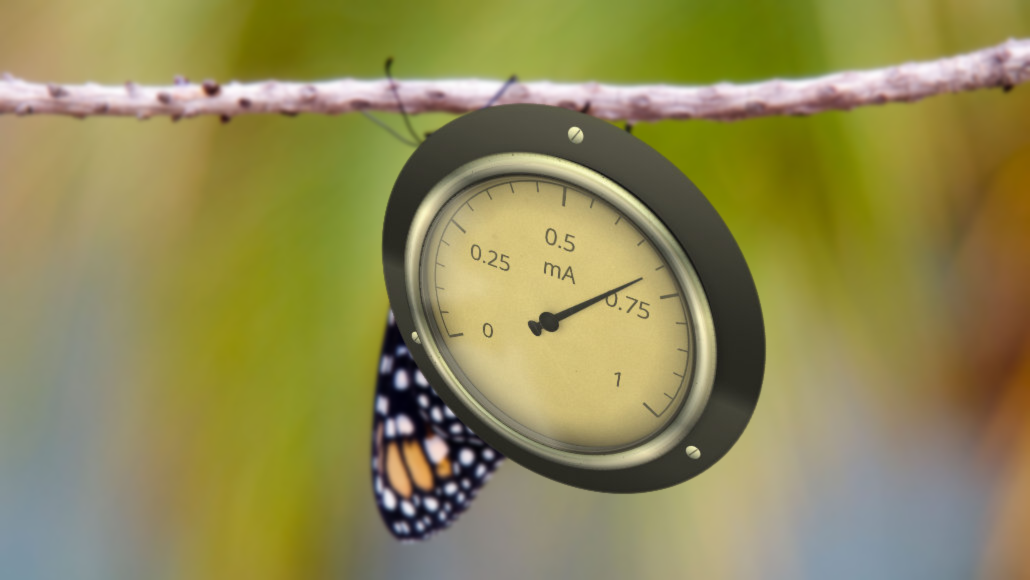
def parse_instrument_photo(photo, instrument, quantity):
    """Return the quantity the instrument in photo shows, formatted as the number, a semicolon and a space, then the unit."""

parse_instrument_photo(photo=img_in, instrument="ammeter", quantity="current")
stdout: 0.7; mA
